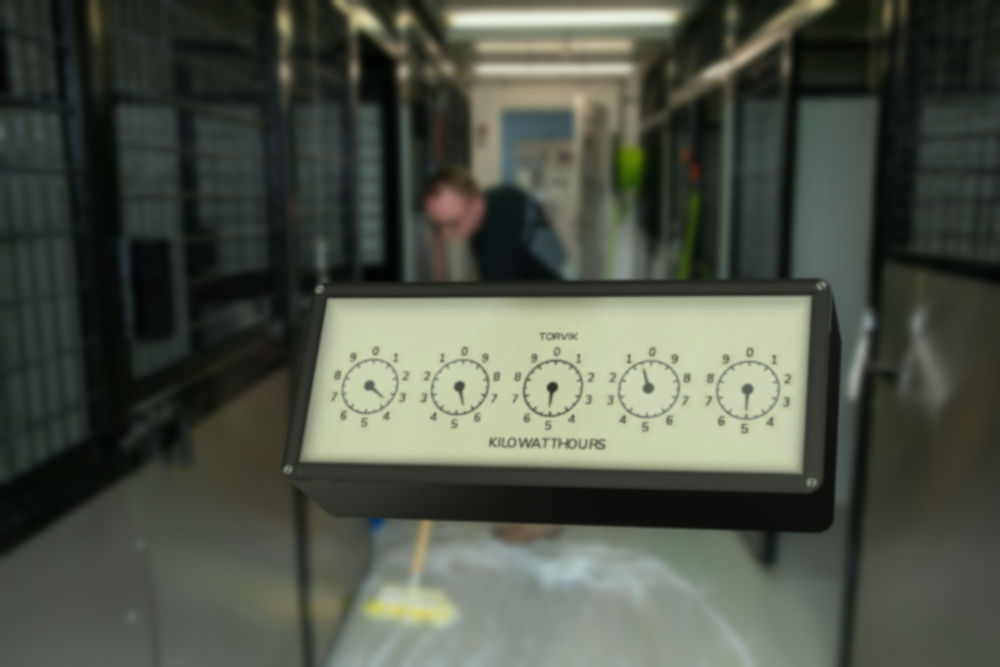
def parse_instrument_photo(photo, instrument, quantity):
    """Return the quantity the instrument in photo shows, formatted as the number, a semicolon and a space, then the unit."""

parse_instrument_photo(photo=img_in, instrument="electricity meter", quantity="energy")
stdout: 35505; kWh
